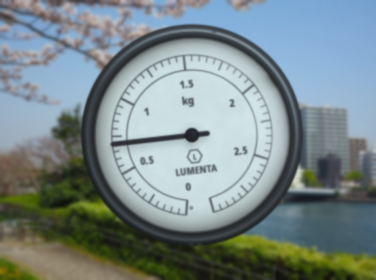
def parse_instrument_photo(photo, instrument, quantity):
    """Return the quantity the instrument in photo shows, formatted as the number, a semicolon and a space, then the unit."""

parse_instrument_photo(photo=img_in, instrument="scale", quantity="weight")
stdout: 0.7; kg
